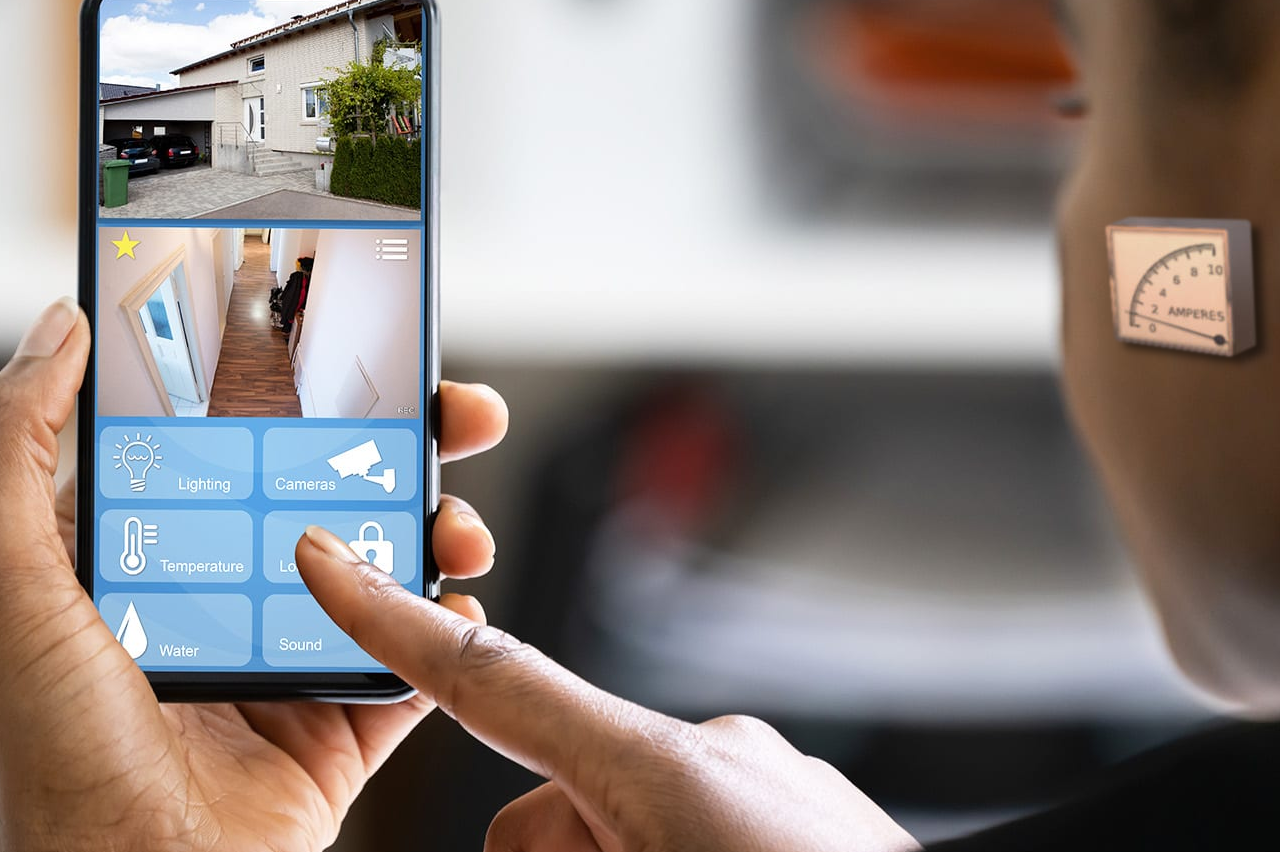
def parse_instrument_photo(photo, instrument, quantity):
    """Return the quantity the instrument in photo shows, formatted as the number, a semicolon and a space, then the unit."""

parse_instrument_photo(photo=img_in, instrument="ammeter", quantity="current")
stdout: 1; A
